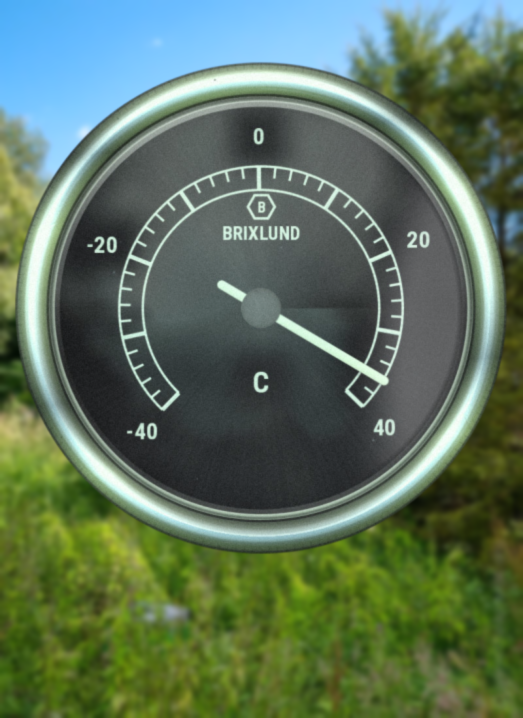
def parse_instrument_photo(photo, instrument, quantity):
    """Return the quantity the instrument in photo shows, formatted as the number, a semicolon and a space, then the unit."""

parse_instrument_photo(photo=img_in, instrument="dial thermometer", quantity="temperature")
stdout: 36; °C
